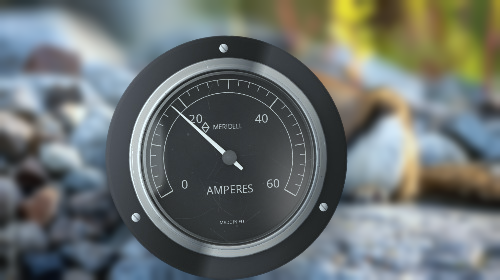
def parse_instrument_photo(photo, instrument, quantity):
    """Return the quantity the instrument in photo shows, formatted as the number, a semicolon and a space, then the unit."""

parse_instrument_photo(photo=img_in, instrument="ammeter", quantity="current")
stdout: 18; A
